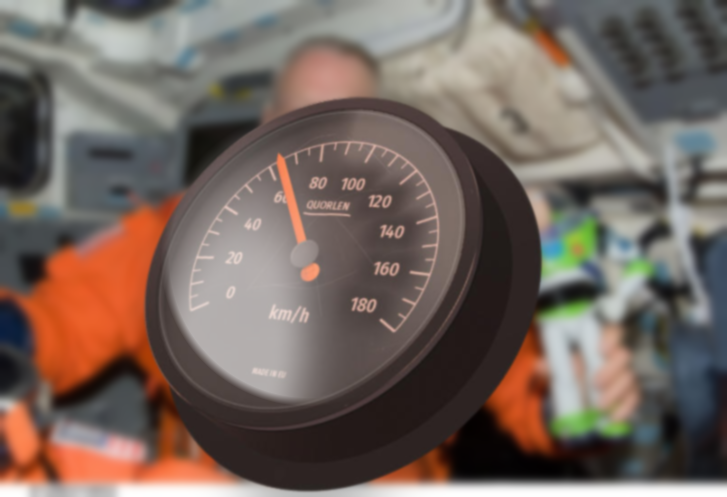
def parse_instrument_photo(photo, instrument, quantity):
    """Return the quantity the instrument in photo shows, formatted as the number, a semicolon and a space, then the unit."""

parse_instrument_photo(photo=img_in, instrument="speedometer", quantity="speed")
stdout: 65; km/h
